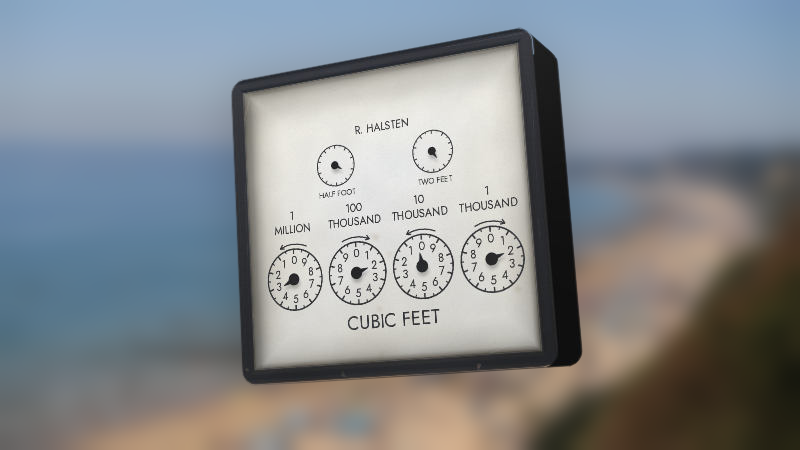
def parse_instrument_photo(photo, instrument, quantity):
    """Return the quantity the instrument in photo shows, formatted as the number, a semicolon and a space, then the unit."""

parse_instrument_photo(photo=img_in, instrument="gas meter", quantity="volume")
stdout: 320200; ft³
